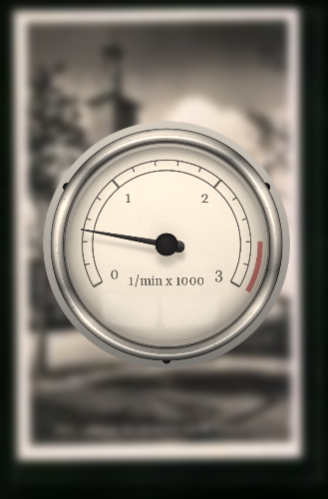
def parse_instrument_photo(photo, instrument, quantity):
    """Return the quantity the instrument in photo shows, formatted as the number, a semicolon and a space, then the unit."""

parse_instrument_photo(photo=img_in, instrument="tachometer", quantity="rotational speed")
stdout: 500; rpm
